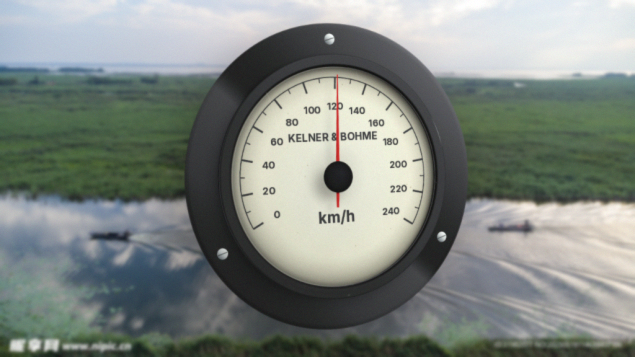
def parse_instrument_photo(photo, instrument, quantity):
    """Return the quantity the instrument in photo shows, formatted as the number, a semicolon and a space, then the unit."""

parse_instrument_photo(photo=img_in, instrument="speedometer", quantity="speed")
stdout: 120; km/h
